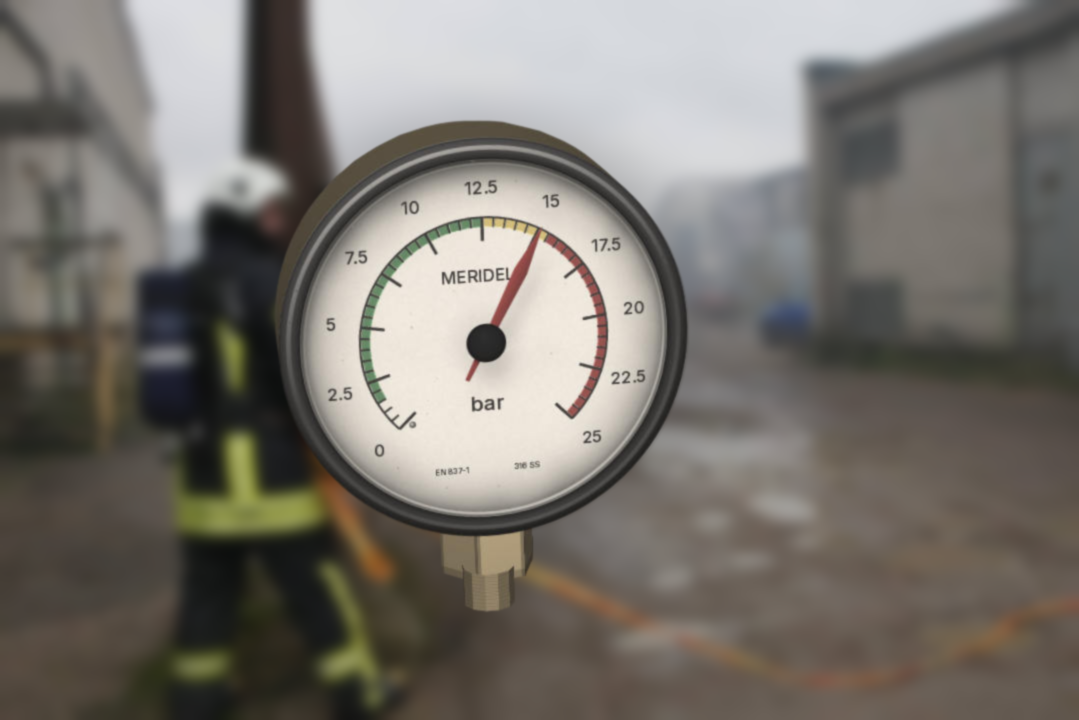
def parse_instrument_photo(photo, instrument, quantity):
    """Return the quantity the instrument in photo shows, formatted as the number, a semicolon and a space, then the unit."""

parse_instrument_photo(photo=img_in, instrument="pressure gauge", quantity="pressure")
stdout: 15; bar
